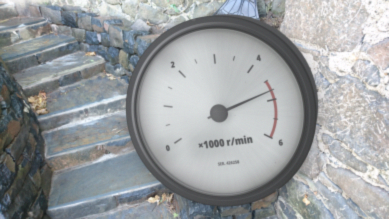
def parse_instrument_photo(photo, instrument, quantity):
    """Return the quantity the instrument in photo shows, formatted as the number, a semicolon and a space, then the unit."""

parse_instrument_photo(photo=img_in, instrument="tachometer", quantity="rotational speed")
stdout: 4750; rpm
